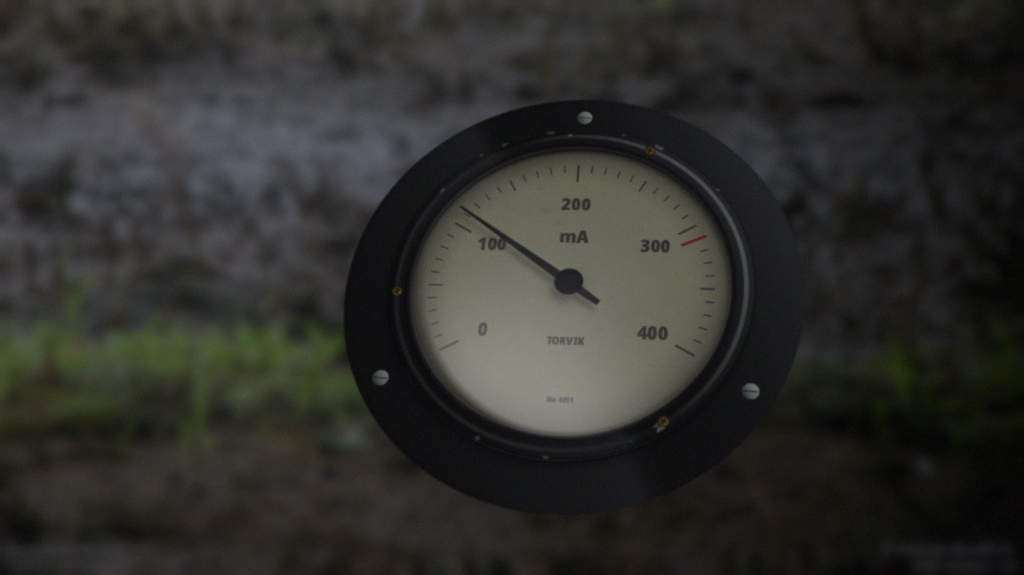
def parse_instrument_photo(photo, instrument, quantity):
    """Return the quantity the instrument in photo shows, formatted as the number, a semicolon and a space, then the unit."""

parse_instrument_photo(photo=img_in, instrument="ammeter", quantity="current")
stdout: 110; mA
